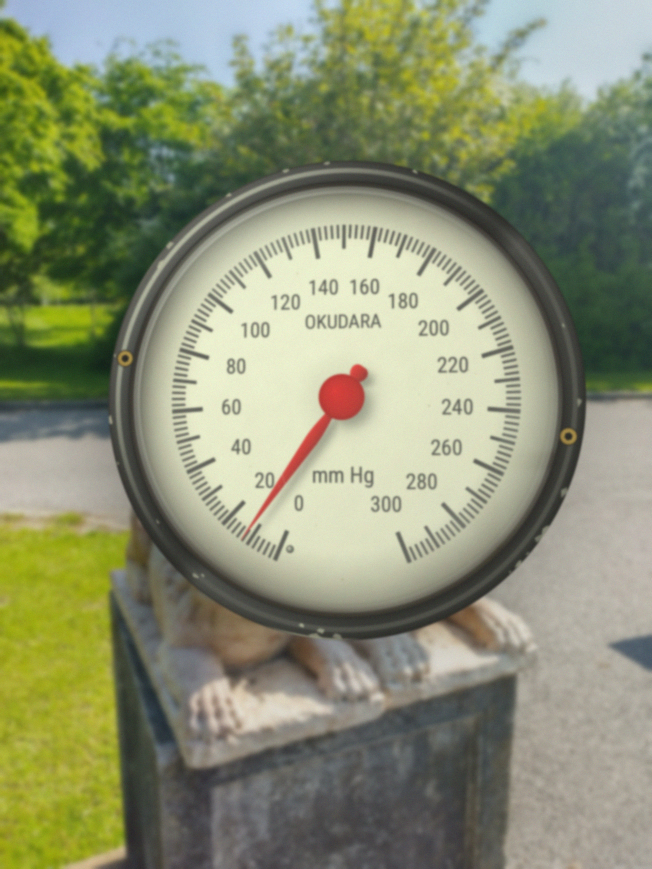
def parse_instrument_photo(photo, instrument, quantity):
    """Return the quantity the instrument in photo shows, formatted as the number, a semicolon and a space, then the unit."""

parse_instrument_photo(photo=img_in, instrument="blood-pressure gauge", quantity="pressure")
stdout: 12; mmHg
